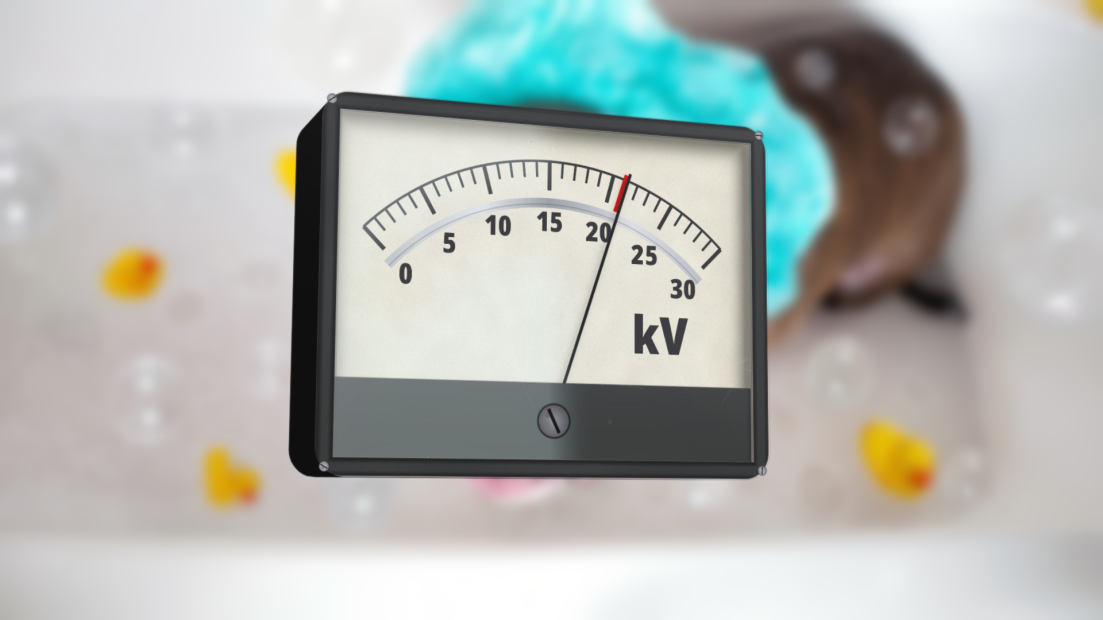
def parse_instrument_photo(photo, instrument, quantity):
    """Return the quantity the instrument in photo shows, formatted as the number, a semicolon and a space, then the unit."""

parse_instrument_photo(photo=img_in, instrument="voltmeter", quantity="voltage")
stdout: 21; kV
